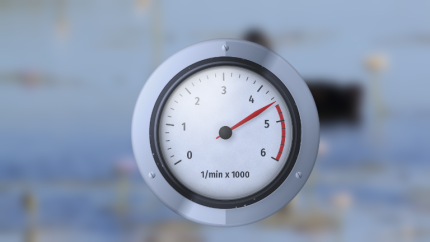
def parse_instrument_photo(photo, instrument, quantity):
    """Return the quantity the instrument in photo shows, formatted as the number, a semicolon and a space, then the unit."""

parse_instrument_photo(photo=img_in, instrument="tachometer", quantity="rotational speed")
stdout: 4500; rpm
